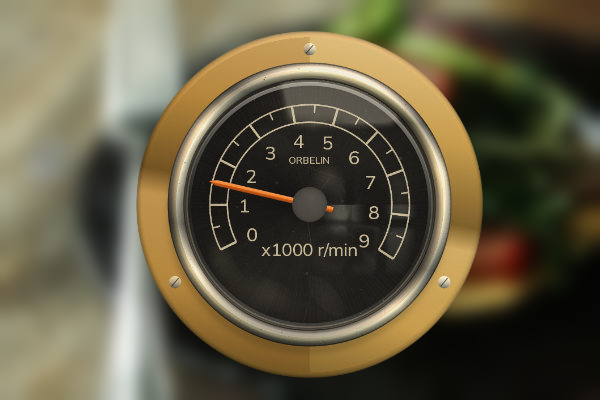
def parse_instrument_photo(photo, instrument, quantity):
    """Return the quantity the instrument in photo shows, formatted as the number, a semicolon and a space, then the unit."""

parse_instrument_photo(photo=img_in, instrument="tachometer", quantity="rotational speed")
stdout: 1500; rpm
